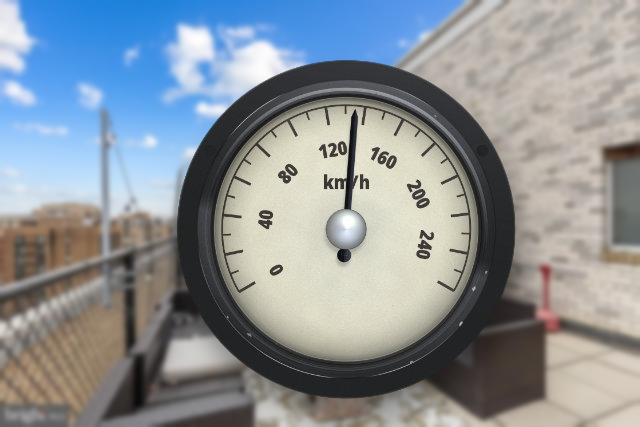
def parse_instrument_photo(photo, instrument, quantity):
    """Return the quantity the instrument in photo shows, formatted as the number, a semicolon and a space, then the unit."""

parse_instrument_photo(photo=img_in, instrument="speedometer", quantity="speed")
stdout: 135; km/h
